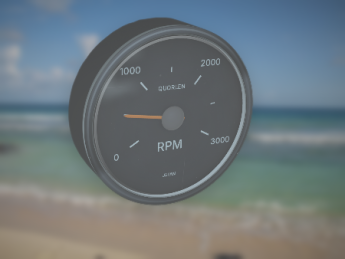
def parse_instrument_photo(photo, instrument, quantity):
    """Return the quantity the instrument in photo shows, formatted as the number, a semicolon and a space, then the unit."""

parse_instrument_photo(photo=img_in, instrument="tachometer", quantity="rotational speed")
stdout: 500; rpm
